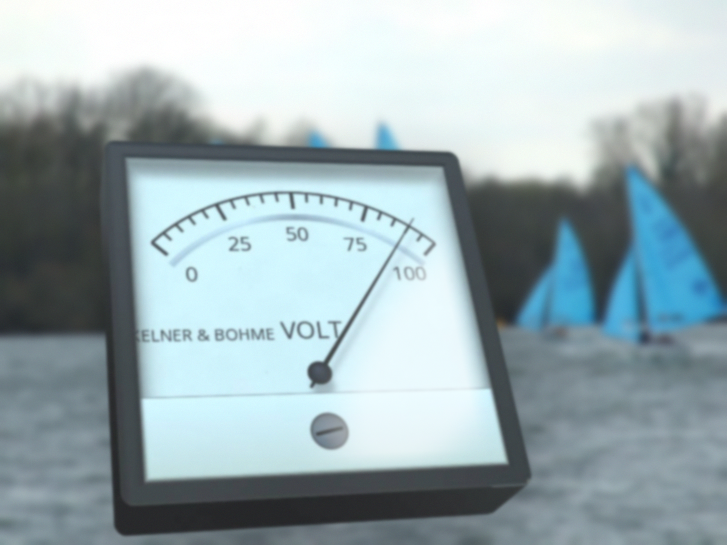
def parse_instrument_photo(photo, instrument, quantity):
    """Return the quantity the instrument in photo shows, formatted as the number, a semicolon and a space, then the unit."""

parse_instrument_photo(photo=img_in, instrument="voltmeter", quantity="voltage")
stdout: 90; V
